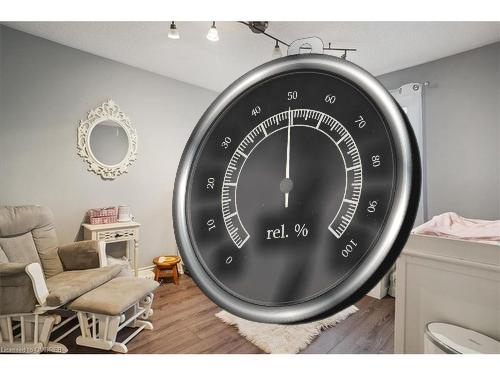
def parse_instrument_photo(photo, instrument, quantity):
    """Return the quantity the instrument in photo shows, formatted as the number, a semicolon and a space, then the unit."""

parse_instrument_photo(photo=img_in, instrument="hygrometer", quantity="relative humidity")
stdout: 50; %
